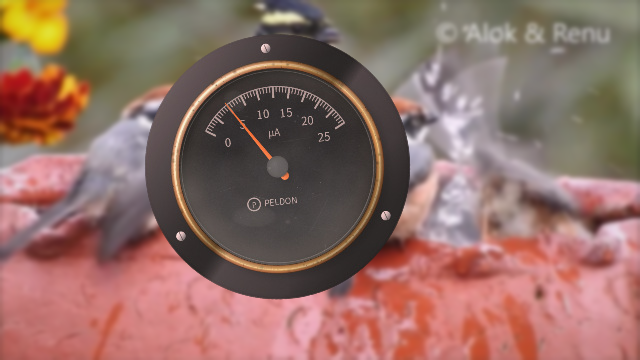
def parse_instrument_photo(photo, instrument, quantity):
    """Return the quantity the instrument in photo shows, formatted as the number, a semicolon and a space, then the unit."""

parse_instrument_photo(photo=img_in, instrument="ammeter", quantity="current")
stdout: 5; µA
